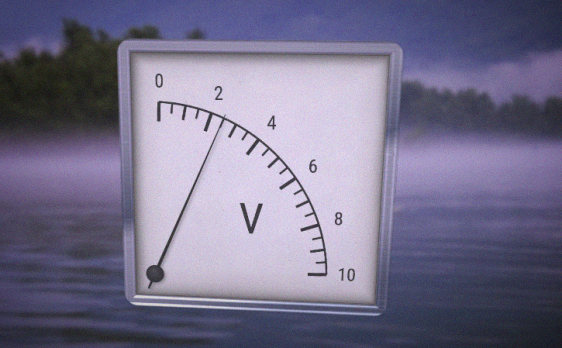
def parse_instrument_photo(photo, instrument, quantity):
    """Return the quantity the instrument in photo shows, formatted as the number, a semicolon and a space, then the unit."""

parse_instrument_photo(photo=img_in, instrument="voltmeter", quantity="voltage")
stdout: 2.5; V
